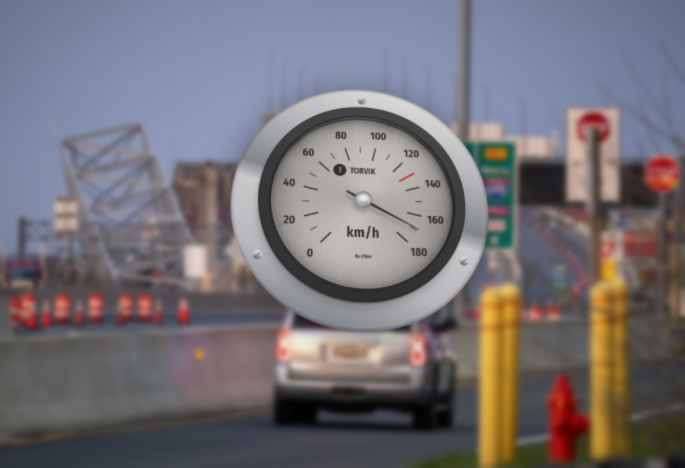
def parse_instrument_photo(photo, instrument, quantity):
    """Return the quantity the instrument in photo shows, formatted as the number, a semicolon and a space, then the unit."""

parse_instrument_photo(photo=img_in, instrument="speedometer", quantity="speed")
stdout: 170; km/h
